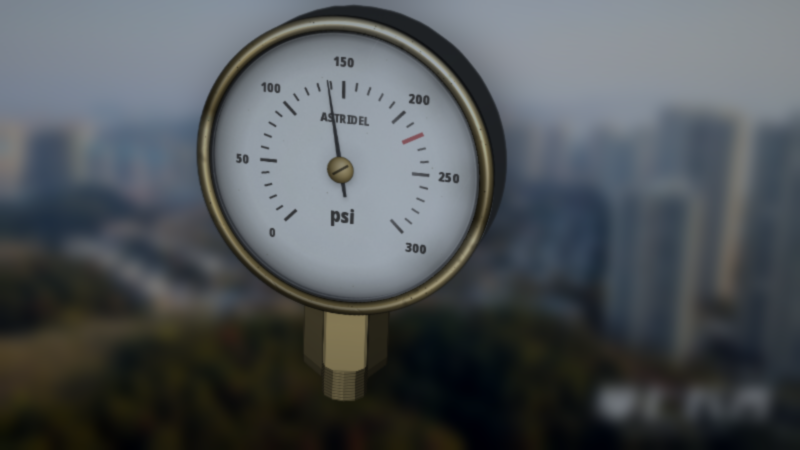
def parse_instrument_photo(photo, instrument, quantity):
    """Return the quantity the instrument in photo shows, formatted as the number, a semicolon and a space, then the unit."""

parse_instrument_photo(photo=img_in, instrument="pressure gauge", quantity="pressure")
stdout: 140; psi
